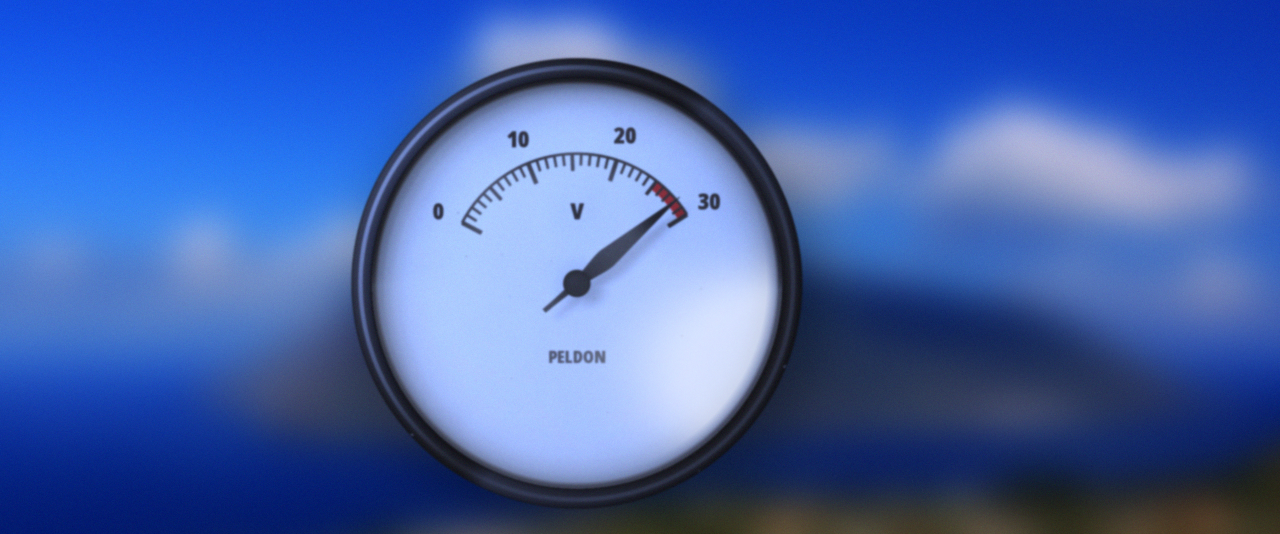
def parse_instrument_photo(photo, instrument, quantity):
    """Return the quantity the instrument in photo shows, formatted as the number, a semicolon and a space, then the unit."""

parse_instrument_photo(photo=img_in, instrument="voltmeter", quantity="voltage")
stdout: 28; V
